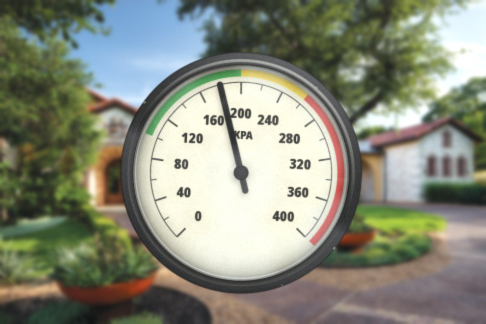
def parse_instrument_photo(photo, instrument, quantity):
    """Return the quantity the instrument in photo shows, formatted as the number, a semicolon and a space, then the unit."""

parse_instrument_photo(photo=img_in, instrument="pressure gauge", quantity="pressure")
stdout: 180; kPa
